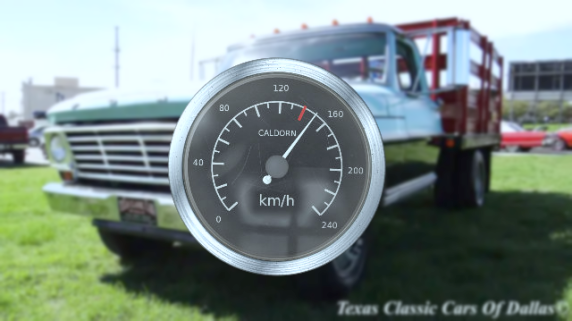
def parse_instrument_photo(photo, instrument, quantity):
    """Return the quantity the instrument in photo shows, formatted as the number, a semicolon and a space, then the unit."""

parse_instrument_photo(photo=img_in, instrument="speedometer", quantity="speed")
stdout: 150; km/h
